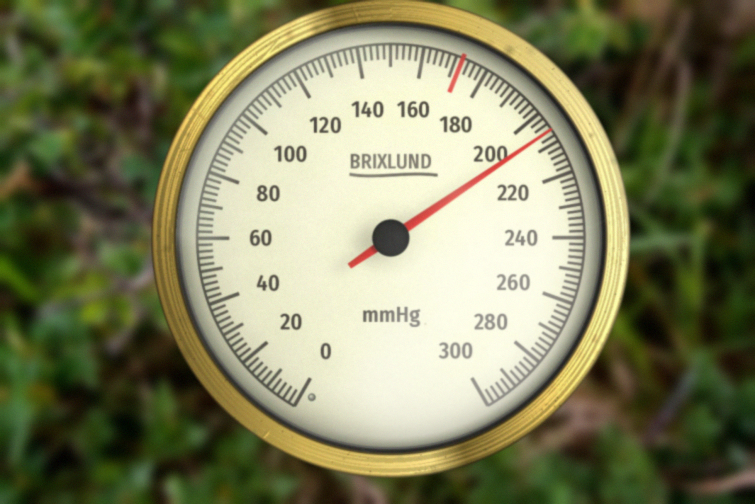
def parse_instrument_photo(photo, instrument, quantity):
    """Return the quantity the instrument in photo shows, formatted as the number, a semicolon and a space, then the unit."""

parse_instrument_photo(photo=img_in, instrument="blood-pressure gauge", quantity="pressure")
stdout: 206; mmHg
